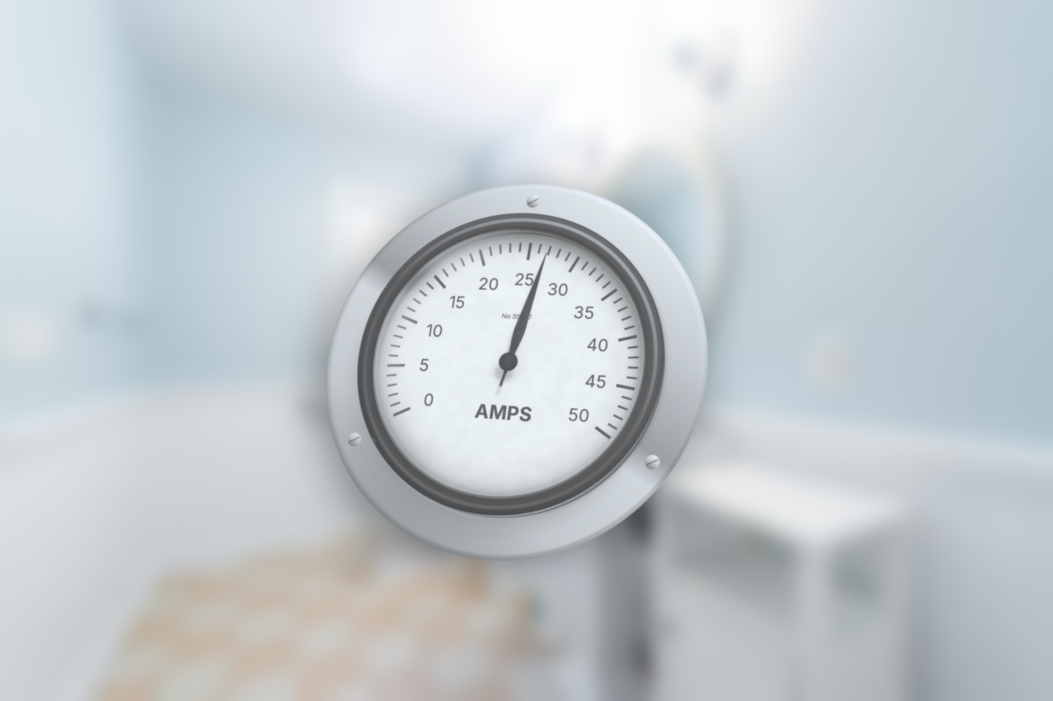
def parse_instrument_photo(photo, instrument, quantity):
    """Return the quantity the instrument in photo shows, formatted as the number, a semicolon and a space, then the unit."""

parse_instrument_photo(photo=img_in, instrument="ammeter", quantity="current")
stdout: 27; A
